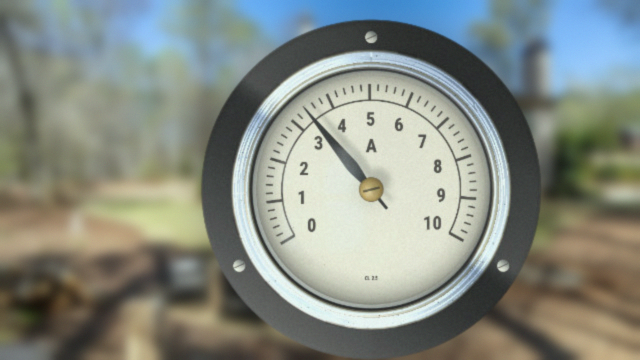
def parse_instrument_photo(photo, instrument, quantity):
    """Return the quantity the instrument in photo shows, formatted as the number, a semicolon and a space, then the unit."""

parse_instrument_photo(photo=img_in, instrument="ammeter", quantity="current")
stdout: 3.4; A
